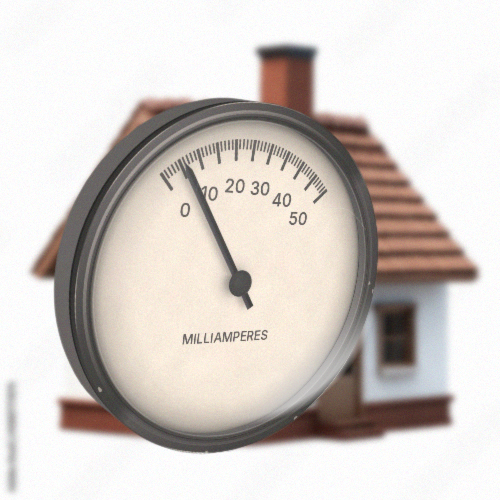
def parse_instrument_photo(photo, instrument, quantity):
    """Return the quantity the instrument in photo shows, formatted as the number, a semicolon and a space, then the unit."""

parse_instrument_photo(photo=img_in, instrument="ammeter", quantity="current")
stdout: 5; mA
